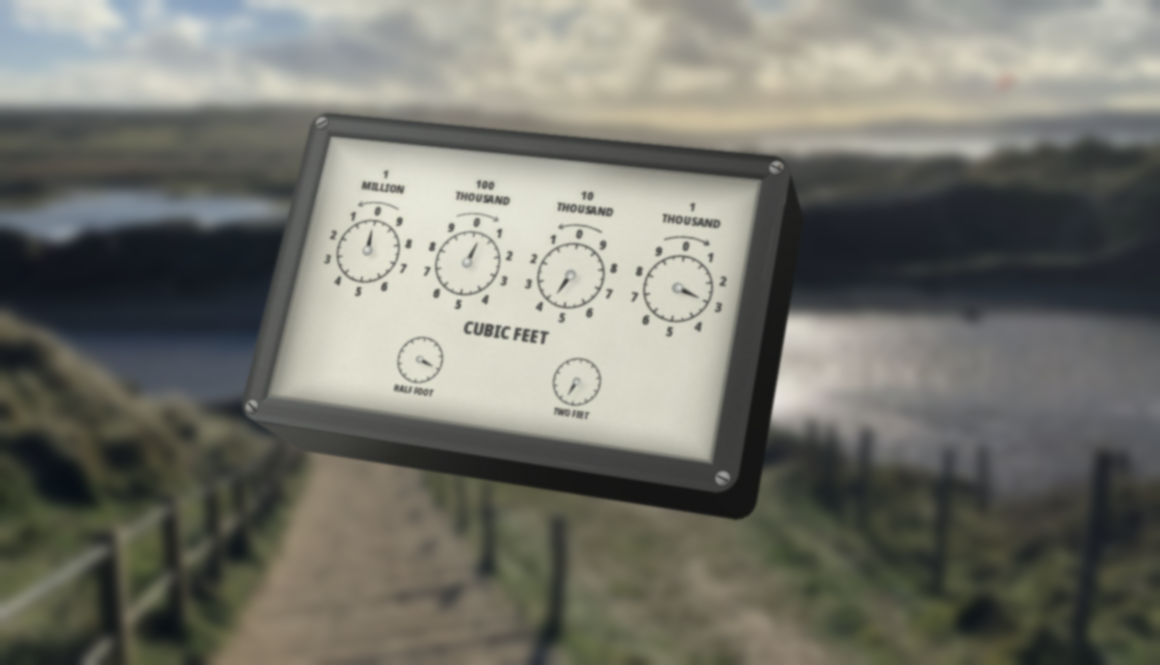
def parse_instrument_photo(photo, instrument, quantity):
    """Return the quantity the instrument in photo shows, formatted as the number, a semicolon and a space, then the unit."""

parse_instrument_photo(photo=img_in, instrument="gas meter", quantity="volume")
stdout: 4300; ft³
